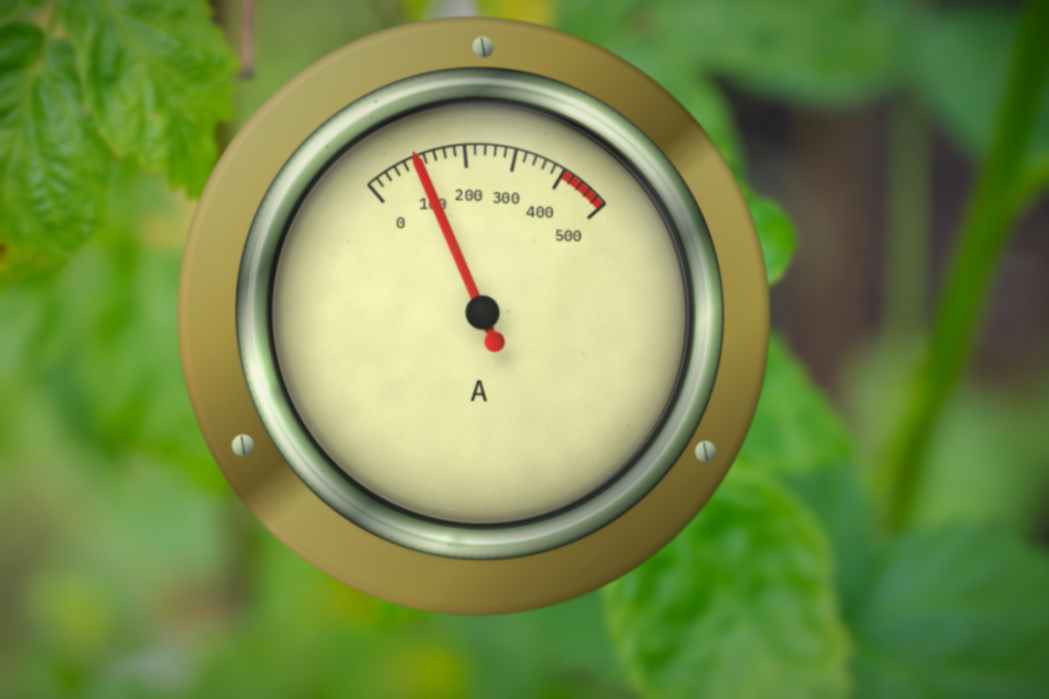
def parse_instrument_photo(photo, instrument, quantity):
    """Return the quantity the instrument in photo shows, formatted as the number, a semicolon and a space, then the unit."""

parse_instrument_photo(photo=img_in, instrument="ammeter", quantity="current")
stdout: 100; A
